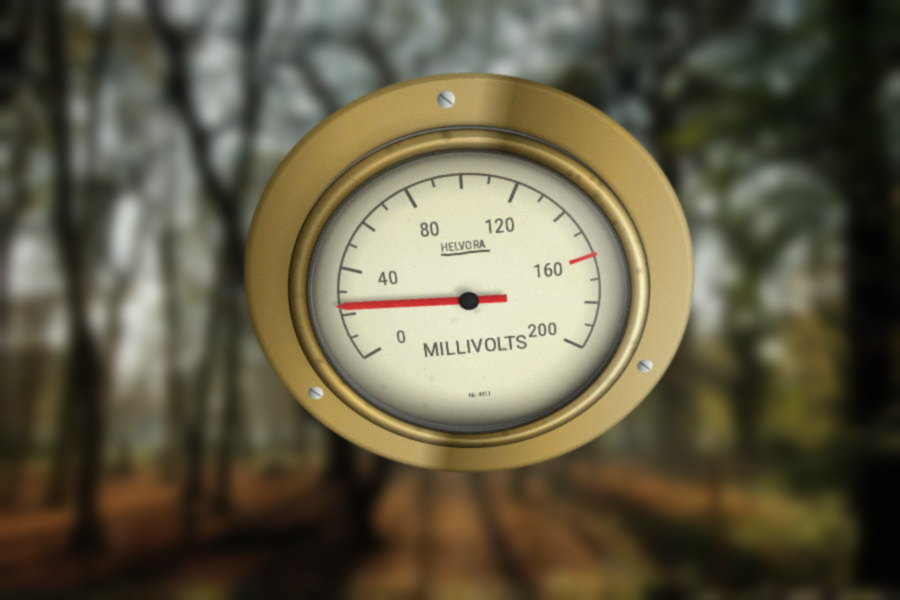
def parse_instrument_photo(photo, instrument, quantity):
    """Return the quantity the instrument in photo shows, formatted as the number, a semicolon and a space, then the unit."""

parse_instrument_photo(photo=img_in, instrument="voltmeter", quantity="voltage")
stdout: 25; mV
